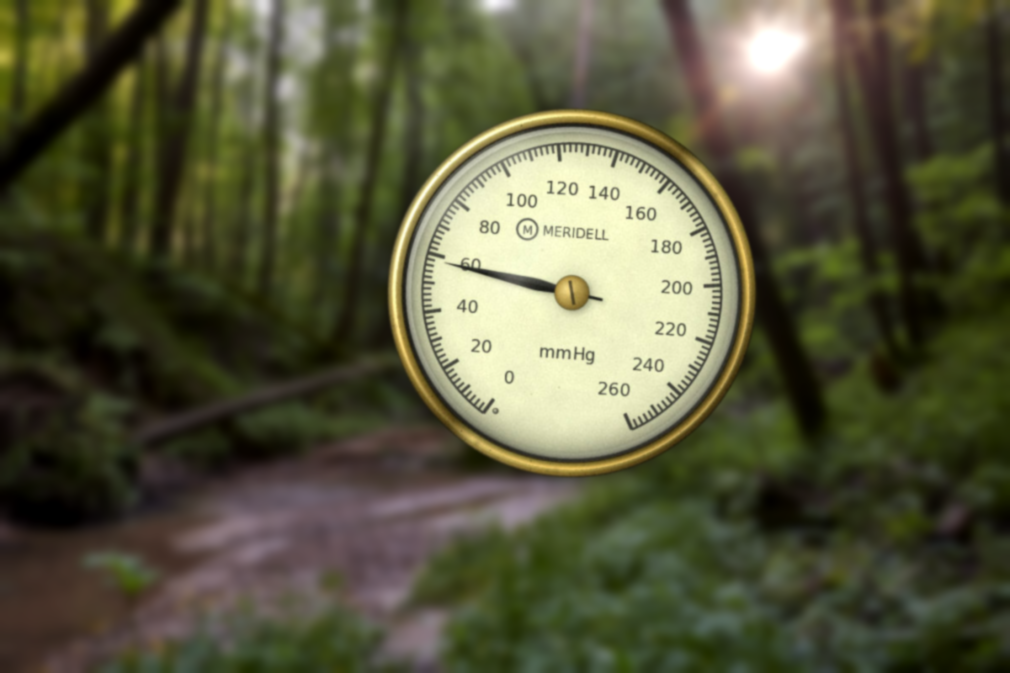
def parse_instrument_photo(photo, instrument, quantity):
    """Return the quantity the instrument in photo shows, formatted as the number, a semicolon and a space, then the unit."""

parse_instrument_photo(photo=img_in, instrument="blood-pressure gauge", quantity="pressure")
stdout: 58; mmHg
